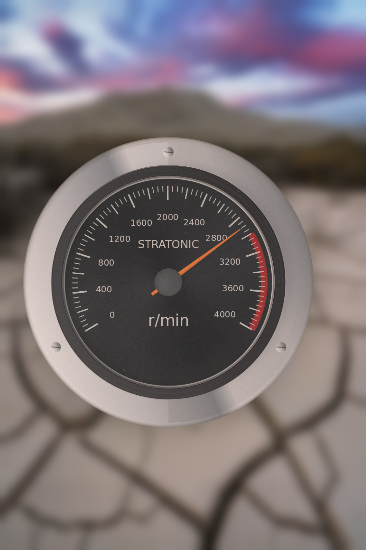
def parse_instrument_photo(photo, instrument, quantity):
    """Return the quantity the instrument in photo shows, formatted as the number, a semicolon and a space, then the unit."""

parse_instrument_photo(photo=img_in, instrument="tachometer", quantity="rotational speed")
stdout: 2900; rpm
